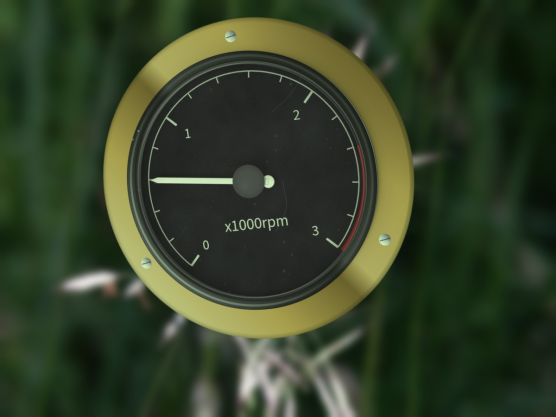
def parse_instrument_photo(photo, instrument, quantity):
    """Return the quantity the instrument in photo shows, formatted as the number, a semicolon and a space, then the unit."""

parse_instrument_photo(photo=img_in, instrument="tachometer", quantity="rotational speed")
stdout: 600; rpm
